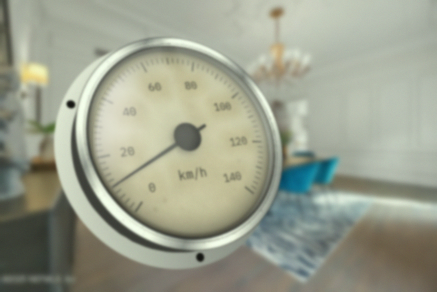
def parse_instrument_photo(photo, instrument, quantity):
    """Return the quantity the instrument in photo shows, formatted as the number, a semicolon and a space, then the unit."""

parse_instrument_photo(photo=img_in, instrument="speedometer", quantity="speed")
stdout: 10; km/h
